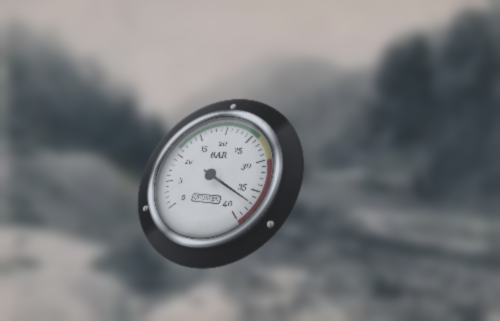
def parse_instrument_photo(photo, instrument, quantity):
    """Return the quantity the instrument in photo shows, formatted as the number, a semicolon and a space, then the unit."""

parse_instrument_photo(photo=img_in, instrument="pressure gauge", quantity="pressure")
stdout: 37; bar
